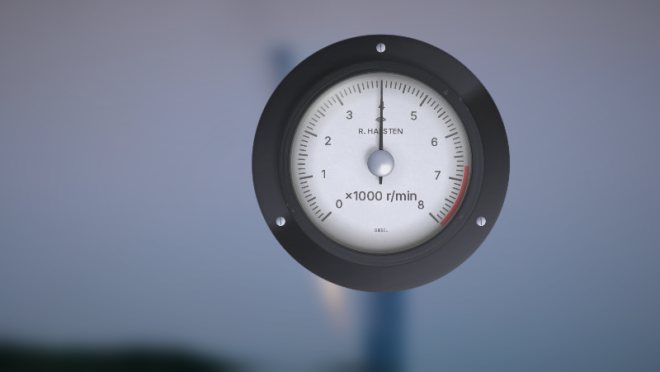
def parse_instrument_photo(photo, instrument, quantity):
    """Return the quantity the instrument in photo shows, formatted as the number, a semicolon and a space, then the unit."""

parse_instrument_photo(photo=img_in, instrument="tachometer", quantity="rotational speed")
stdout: 4000; rpm
